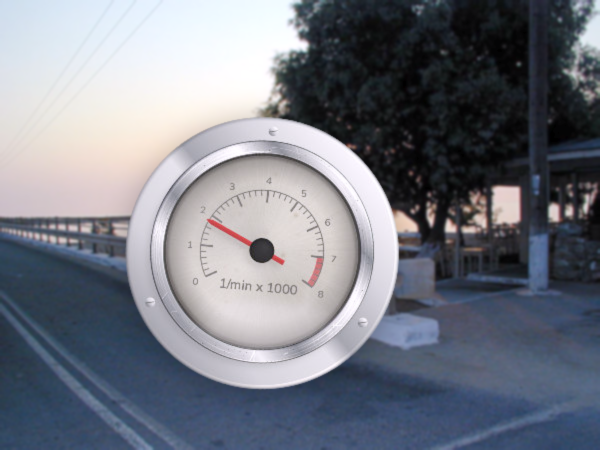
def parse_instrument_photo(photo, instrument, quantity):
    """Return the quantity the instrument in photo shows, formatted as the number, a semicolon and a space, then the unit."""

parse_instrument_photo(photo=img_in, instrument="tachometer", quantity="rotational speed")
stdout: 1800; rpm
